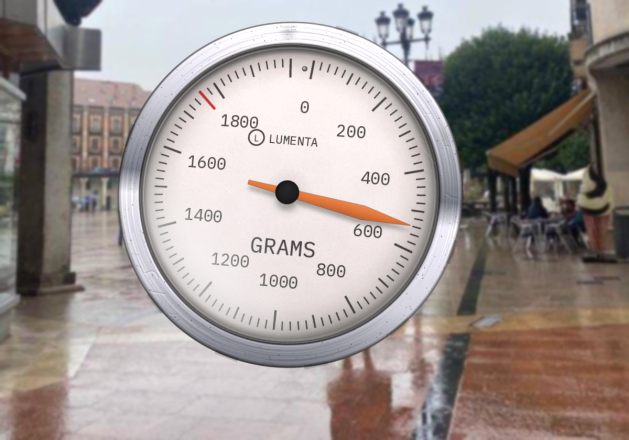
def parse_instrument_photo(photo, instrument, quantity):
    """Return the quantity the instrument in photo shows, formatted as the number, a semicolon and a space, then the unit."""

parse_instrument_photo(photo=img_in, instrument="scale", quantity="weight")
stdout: 540; g
